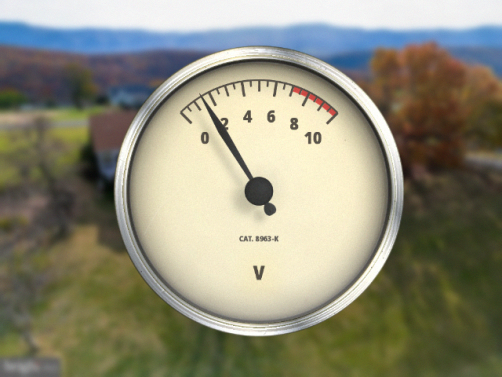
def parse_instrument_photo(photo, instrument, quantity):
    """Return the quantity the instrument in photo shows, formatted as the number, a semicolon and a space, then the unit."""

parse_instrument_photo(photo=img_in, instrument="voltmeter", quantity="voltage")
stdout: 1.5; V
